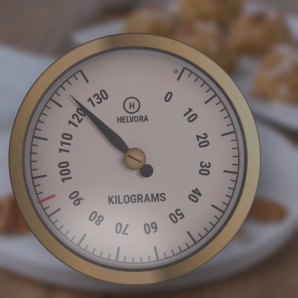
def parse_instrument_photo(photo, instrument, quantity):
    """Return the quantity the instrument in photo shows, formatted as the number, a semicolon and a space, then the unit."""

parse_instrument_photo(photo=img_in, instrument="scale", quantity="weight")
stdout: 124; kg
